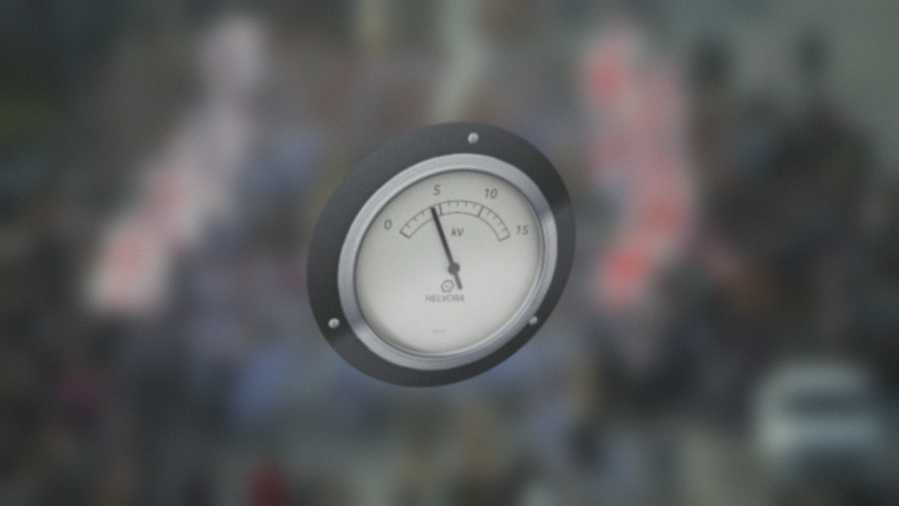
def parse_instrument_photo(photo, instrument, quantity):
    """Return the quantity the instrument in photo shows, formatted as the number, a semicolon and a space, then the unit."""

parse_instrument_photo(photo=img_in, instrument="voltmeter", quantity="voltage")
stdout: 4; kV
